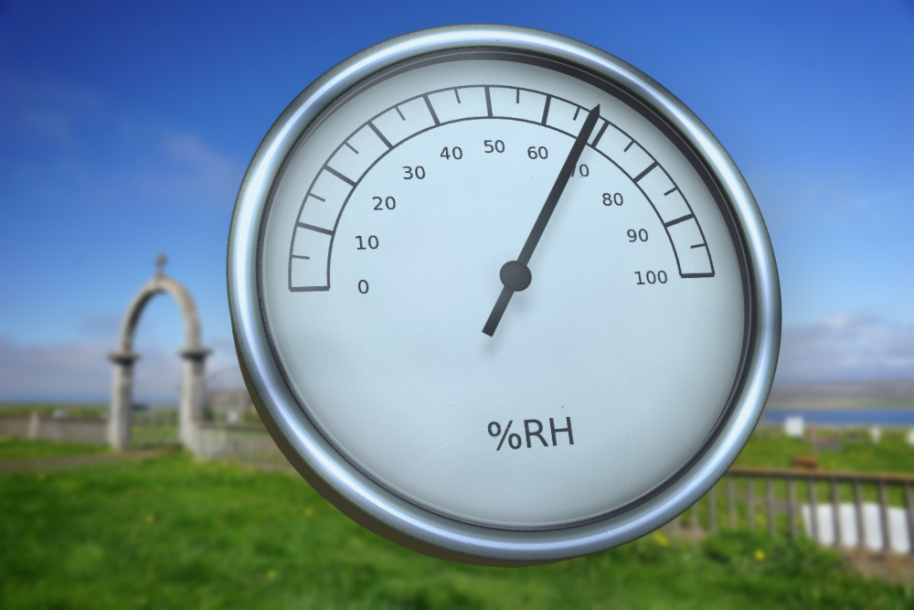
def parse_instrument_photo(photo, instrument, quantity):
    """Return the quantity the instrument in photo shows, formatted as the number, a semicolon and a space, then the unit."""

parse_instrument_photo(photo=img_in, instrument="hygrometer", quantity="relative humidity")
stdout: 67.5; %
